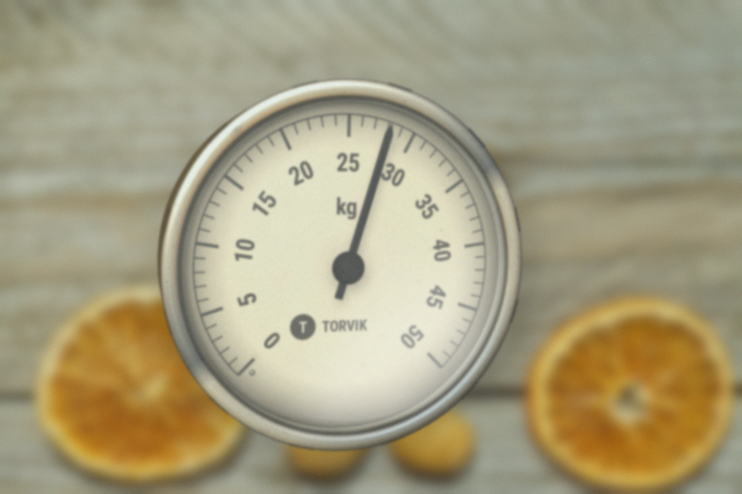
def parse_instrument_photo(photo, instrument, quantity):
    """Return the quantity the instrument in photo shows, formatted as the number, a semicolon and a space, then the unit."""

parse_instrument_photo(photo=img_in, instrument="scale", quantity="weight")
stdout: 28; kg
